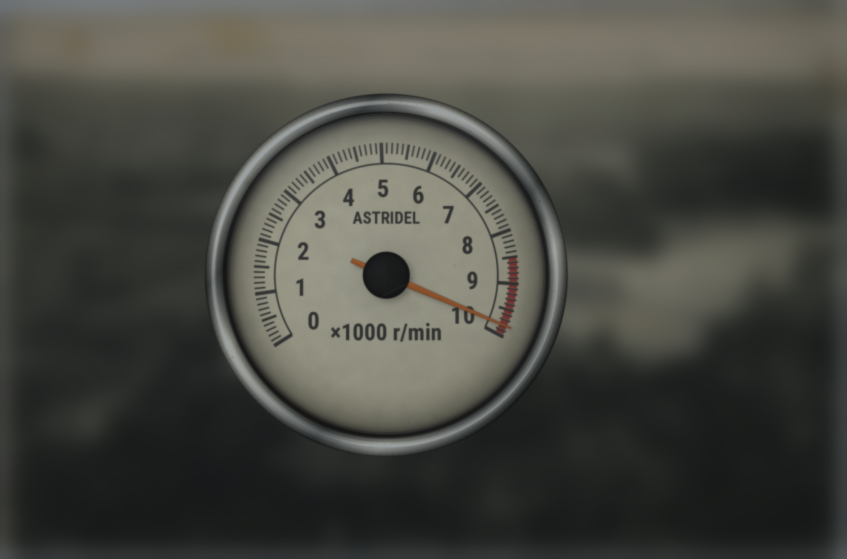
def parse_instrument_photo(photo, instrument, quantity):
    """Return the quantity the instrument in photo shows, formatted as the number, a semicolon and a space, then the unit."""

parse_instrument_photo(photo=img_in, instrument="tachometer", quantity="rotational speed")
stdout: 9800; rpm
